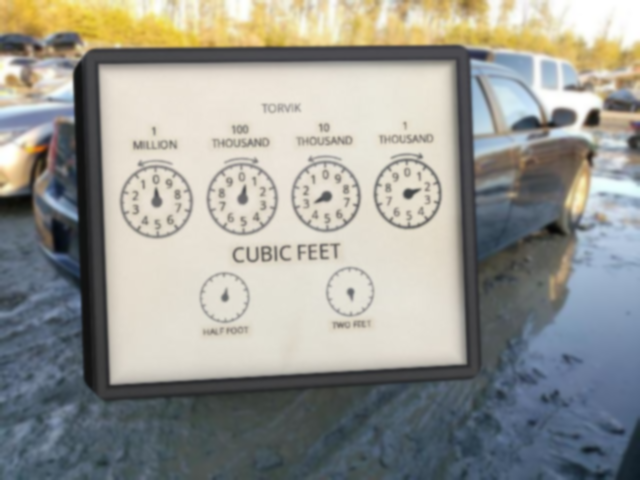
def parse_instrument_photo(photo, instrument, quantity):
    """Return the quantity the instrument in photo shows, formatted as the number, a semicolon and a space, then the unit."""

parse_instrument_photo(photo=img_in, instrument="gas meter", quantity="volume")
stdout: 3200; ft³
